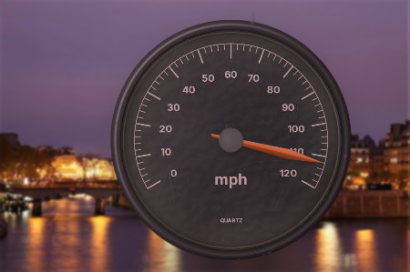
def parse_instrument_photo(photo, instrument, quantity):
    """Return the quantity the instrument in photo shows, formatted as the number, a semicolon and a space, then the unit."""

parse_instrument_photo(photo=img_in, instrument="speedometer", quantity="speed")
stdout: 112; mph
